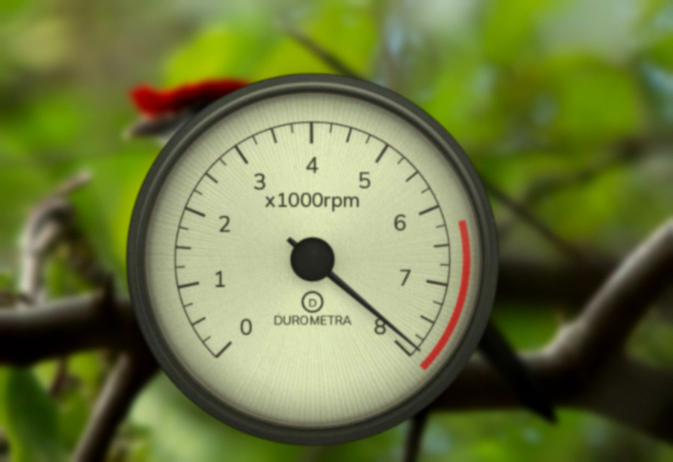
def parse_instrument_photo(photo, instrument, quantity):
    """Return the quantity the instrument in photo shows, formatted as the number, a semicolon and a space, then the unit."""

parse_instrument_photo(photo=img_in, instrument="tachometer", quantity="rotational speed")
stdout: 7875; rpm
